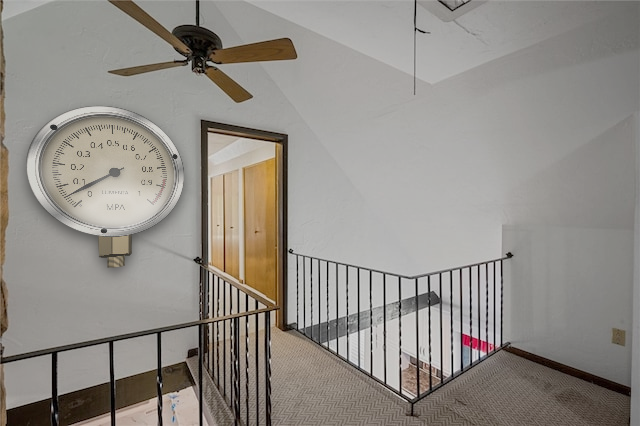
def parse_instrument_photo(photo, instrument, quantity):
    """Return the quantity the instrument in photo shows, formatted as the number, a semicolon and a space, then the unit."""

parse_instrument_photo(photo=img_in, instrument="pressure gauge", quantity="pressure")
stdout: 0.05; MPa
